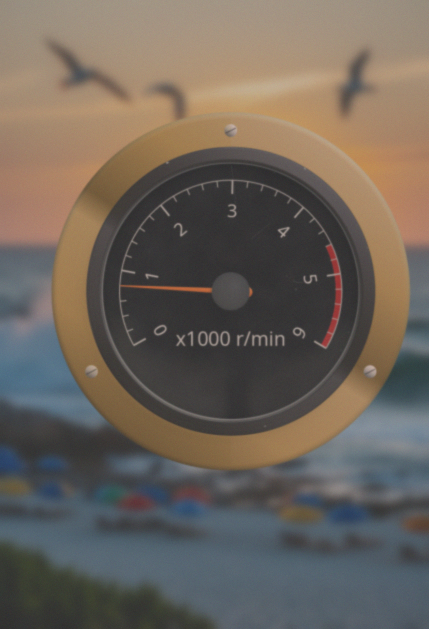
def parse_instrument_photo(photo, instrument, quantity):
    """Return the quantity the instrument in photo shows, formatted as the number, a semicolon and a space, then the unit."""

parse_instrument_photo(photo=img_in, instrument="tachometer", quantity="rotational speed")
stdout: 800; rpm
